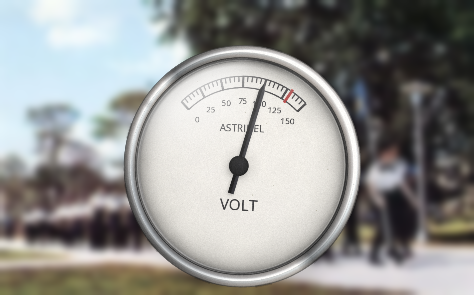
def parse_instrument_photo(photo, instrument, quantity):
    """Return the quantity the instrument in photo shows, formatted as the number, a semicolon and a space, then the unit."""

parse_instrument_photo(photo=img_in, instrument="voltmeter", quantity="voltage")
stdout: 100; V
